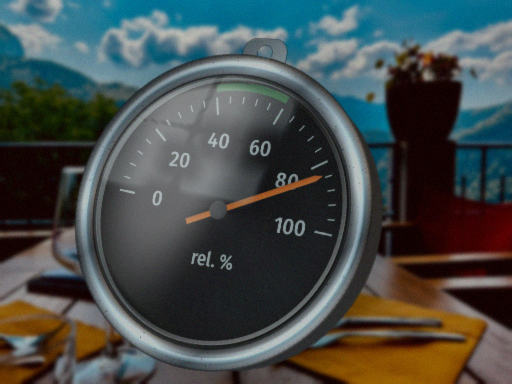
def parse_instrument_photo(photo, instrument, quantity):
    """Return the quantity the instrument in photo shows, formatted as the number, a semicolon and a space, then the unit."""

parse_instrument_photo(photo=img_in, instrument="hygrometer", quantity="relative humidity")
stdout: 84; %
